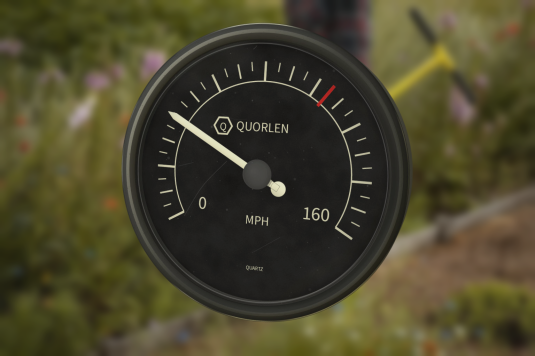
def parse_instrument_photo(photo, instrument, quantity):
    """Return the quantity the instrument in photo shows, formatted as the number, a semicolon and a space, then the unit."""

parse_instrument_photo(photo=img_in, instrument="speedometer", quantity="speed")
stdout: 40; mph
